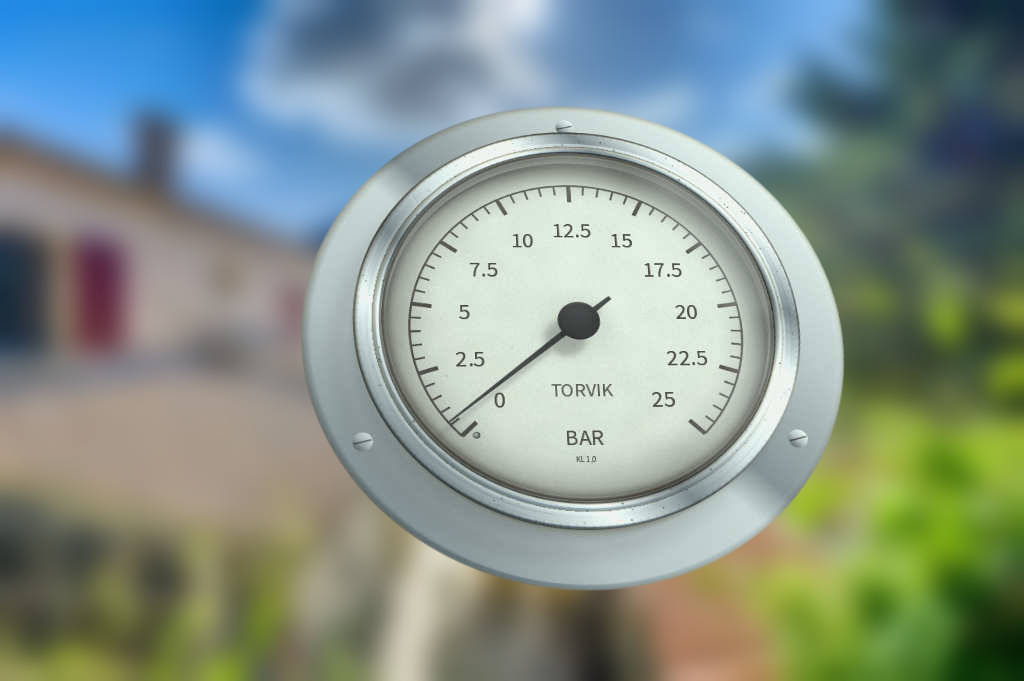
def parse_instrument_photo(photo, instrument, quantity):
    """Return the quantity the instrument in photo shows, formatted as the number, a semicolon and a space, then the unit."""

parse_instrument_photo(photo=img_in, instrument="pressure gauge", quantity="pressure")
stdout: 0.5; bar
